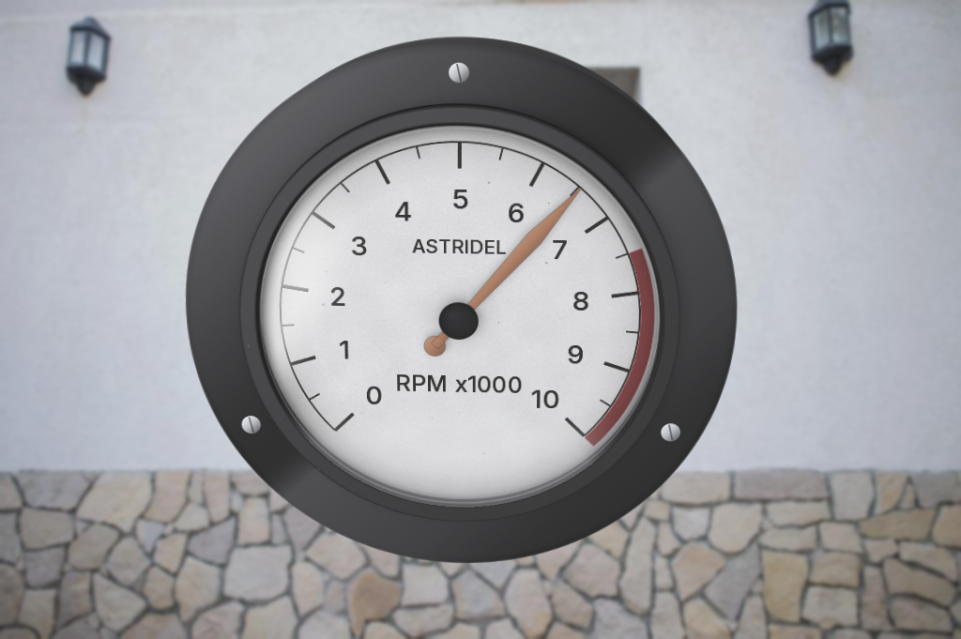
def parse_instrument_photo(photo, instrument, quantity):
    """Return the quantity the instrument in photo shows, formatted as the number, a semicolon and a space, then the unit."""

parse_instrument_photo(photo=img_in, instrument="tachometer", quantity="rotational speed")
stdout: 6500; rpm
